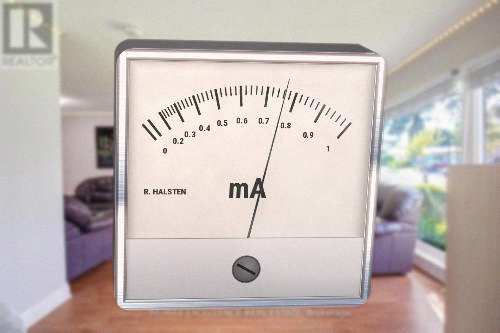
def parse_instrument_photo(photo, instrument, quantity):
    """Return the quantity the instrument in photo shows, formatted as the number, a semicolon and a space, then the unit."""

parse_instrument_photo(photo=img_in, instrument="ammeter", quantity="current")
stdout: 0.76; mA
